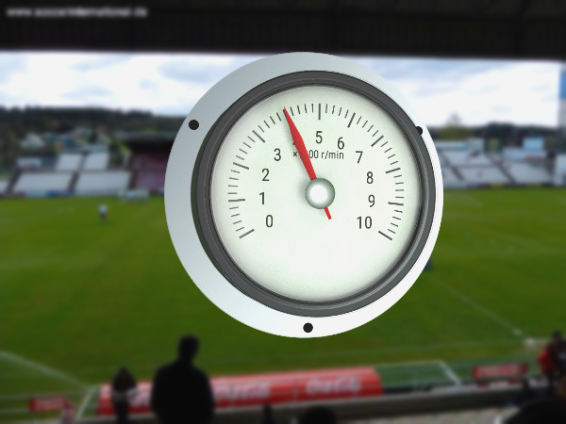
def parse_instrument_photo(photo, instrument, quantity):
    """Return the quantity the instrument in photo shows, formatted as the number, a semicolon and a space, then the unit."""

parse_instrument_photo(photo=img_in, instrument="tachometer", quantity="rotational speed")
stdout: 4000; rpm
